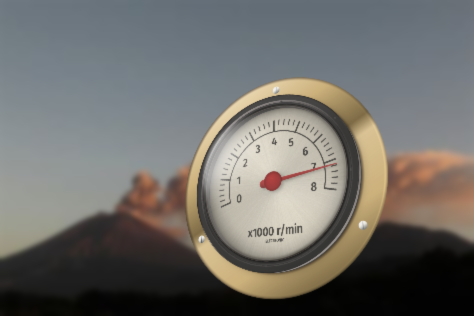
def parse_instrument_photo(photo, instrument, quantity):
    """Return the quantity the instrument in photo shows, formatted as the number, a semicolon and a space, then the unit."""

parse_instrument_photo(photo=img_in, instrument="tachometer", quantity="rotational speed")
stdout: 7200; rpm
